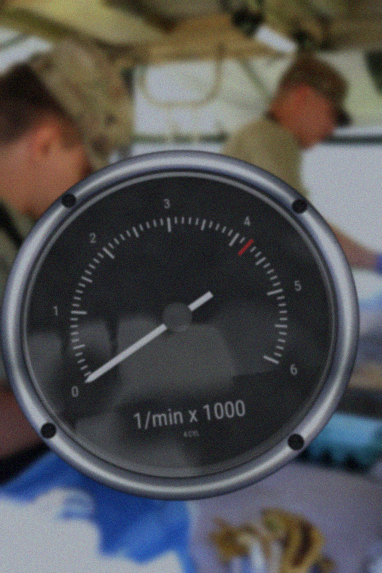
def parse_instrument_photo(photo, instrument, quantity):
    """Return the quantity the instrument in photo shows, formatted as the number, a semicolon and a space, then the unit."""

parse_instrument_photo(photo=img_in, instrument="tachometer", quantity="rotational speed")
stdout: 0; rpm
